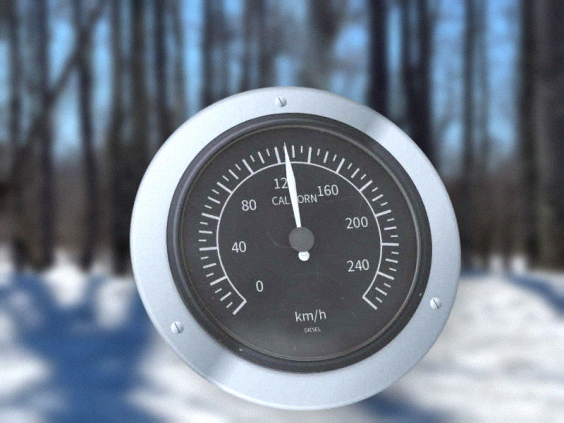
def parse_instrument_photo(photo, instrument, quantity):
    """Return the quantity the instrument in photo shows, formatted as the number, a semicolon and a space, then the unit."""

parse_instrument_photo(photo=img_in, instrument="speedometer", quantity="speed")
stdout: 125; km/h
